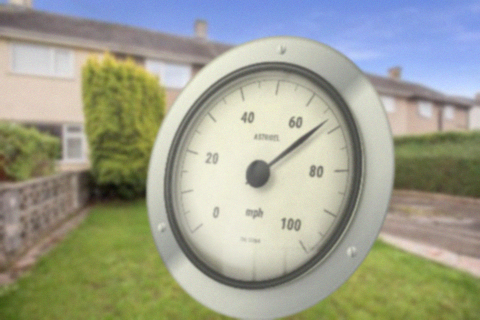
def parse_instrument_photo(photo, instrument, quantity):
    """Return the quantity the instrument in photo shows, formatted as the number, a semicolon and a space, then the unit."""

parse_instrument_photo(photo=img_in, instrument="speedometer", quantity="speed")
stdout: 67.5; mph
